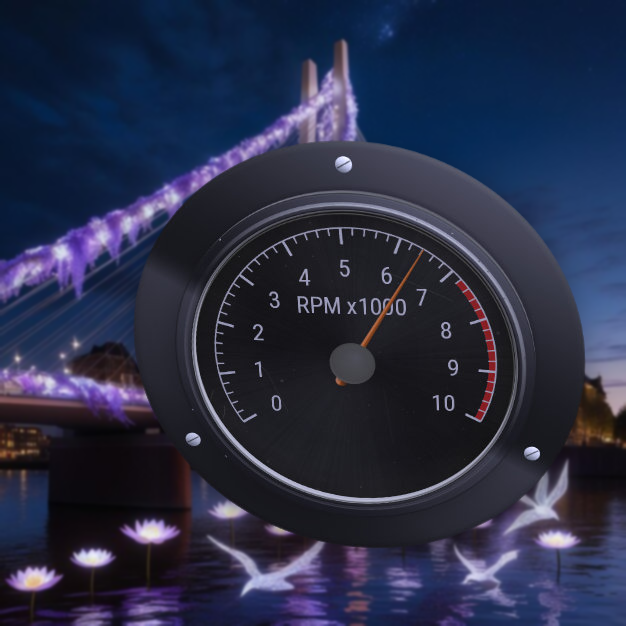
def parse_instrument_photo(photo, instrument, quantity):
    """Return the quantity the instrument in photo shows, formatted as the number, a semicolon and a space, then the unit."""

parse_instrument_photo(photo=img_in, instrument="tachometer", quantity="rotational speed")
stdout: 6400; rpm
